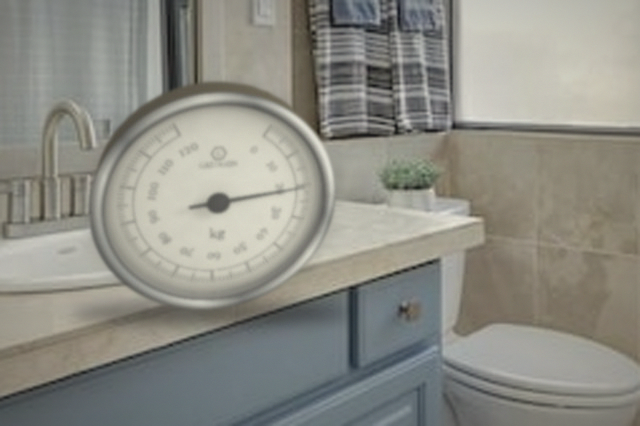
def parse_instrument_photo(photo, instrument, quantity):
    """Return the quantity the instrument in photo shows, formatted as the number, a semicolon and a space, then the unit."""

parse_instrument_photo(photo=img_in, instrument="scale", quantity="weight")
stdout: 20; kg
